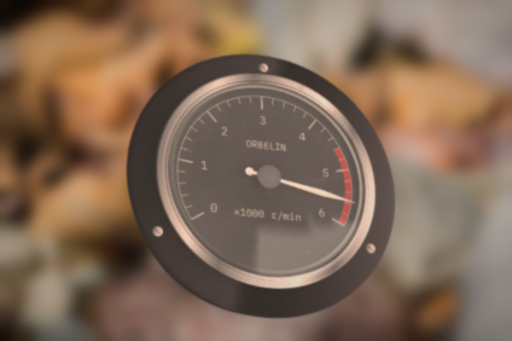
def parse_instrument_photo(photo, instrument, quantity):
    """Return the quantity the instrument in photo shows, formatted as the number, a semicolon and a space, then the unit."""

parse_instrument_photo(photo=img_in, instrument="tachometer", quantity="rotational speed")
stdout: 5600; rpm
